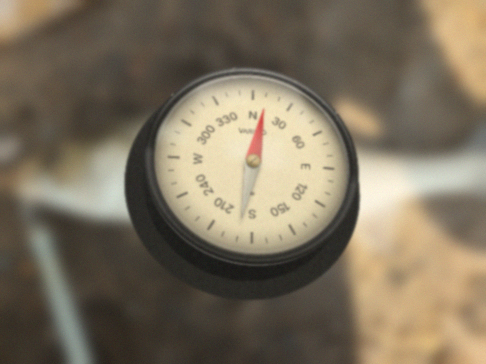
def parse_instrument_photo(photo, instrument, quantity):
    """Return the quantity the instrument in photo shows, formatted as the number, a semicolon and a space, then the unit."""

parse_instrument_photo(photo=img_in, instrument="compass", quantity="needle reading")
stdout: 10; °
